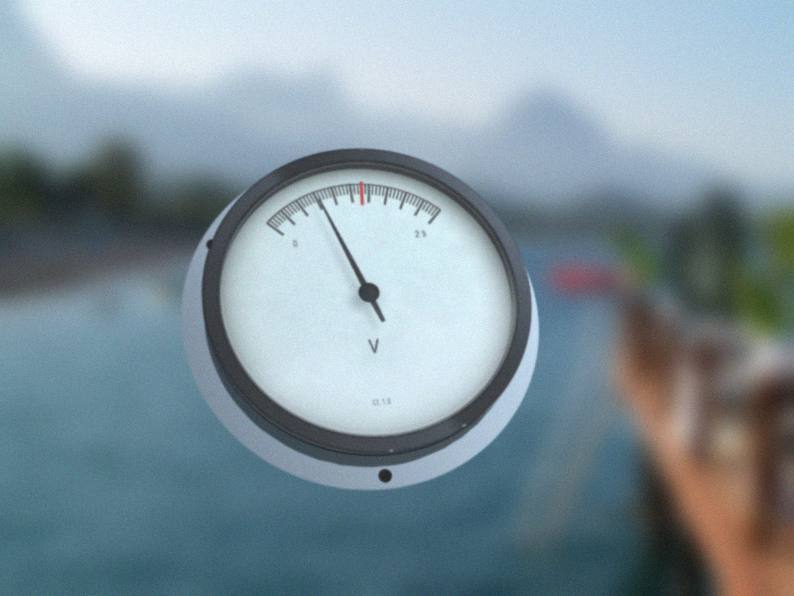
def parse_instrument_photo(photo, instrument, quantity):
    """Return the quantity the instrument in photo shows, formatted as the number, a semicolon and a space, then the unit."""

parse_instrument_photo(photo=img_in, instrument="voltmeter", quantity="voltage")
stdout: 0.75; V
